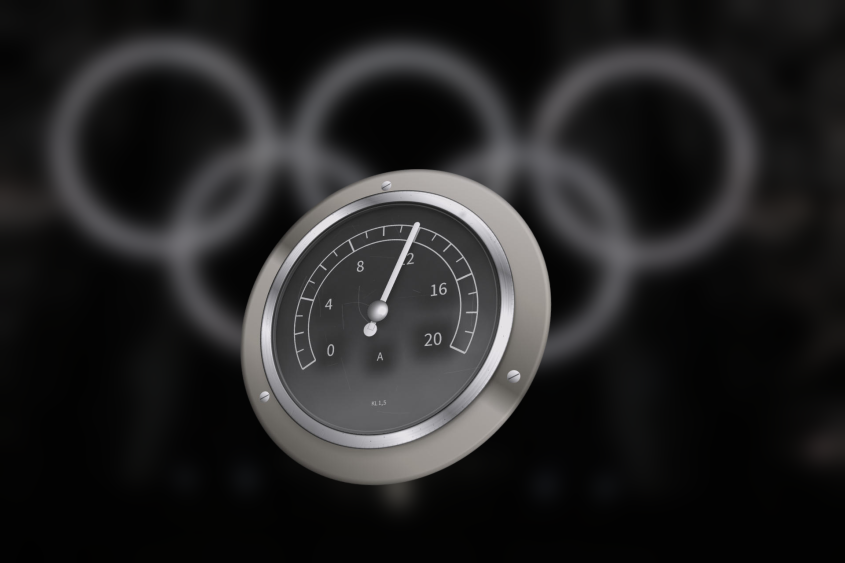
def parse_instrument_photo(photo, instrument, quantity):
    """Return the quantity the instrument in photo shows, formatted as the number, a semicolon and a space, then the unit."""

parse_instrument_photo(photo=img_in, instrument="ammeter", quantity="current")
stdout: 12; A
